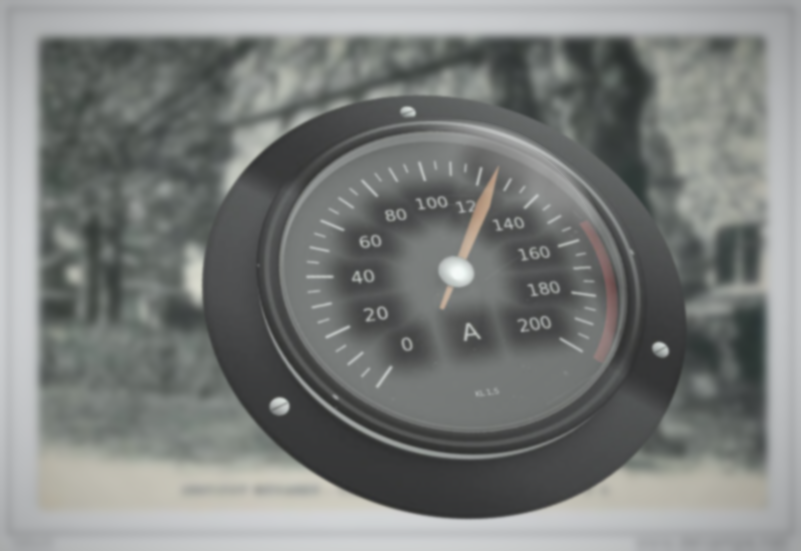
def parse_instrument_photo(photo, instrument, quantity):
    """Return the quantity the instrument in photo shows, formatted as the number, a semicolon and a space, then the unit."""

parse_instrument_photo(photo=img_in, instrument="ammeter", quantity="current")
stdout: 125; A
